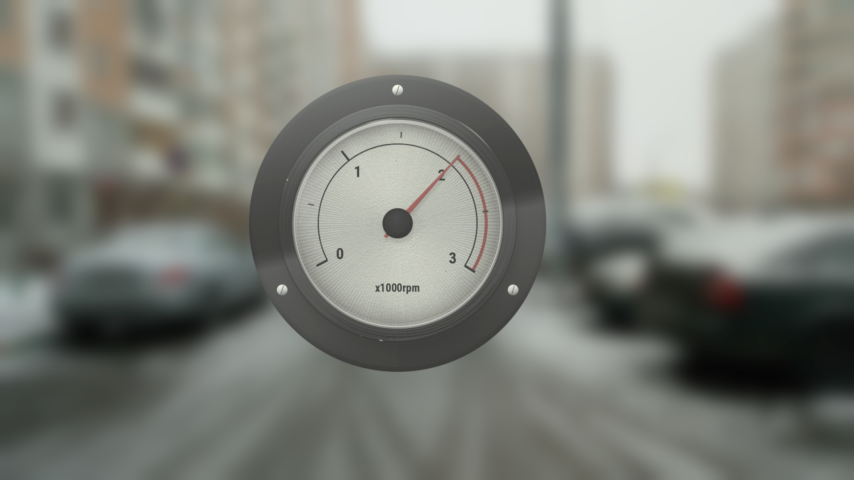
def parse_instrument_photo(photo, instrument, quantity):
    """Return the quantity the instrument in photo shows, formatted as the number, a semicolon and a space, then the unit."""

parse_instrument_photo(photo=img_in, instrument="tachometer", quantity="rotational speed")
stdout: 2000; rpm
